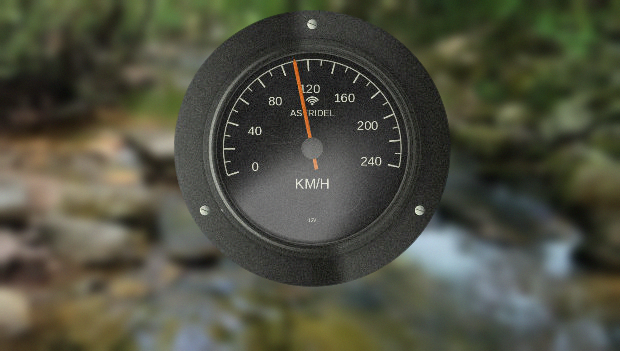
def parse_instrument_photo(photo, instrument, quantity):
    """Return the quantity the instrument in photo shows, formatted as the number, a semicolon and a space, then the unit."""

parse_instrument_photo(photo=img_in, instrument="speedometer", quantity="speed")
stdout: 110; km/h
